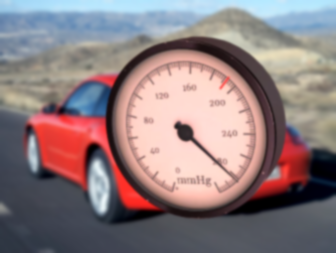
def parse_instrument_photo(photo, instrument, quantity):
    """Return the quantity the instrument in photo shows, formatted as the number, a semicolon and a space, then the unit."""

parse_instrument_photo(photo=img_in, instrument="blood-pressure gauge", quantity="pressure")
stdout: 280; mmHg
